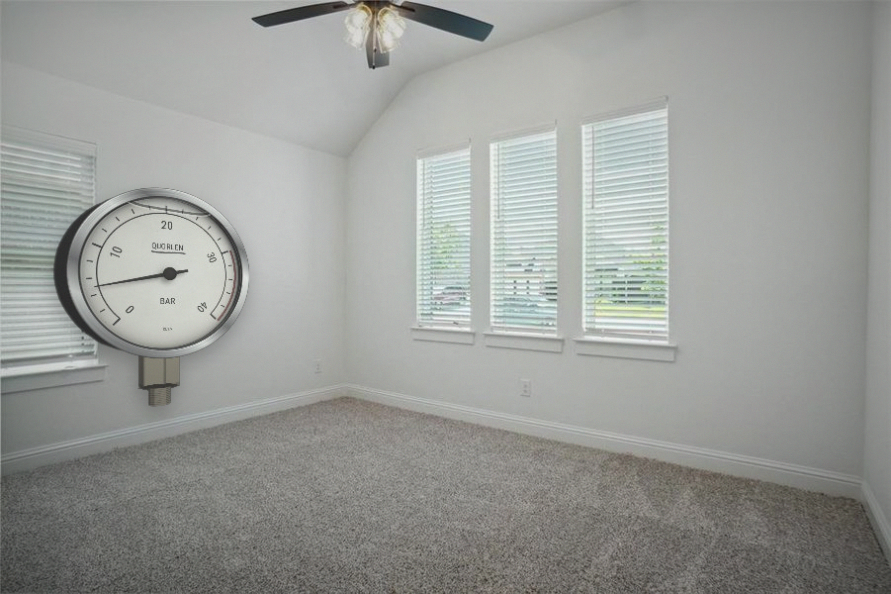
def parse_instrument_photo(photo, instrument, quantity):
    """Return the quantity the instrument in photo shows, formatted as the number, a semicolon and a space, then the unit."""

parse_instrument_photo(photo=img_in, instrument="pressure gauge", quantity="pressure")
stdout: 5; bar
